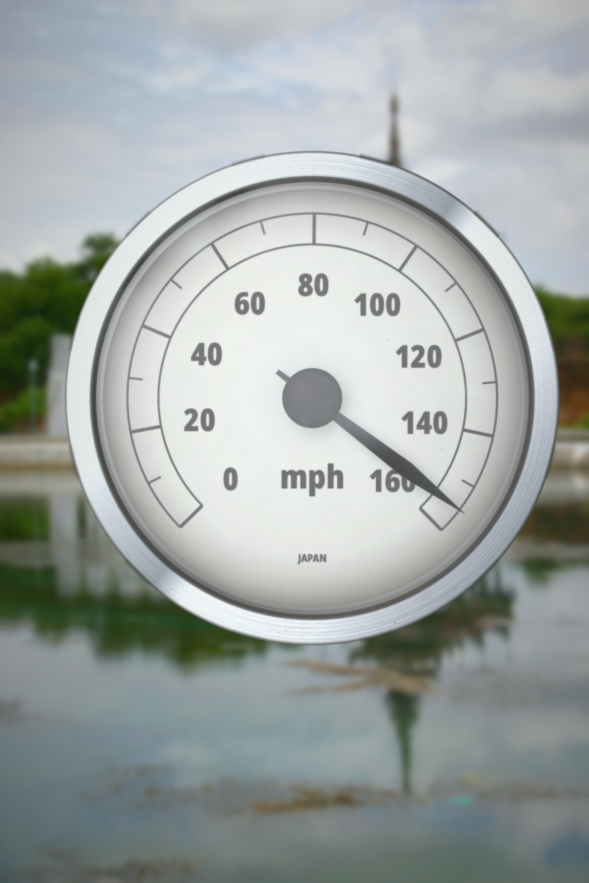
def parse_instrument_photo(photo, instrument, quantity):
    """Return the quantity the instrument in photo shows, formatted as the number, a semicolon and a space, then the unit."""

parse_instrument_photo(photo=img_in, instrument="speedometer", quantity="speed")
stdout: 155; mph
